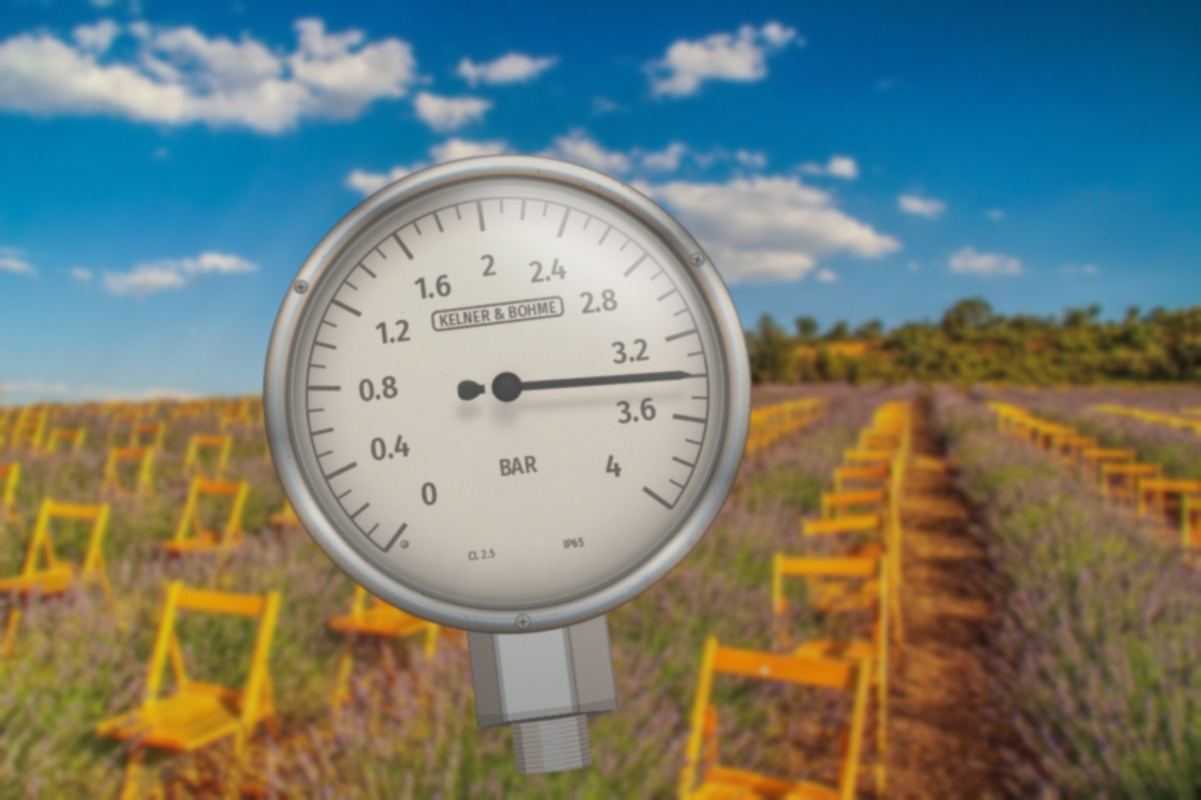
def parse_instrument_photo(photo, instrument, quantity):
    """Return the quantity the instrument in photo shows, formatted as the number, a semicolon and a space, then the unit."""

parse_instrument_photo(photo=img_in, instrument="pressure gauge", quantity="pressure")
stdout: 3.4; bar
